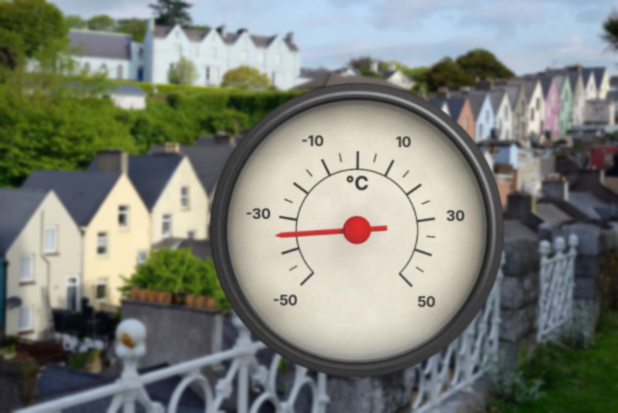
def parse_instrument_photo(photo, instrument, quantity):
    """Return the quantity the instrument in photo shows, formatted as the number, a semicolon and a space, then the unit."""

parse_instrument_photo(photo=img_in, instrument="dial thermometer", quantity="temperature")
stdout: -35; °C
